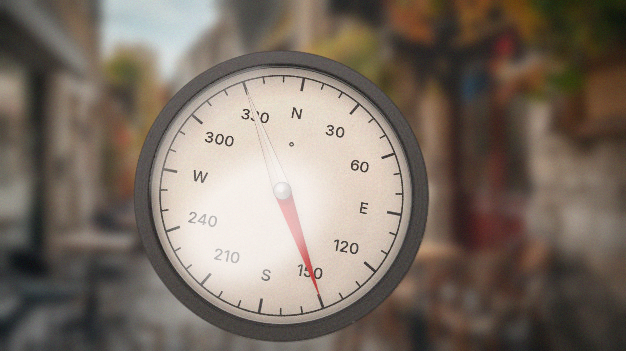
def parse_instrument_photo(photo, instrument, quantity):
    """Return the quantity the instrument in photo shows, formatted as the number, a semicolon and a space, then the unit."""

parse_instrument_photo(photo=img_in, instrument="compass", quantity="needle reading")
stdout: 150; °
